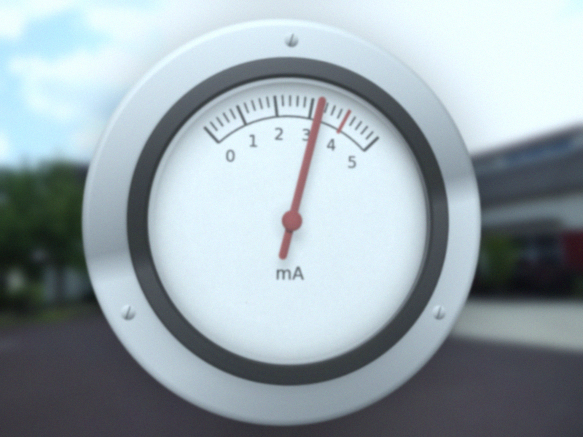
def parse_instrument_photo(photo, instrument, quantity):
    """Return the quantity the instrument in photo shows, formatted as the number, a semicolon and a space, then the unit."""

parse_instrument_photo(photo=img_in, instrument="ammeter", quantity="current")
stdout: 3.2; mA
